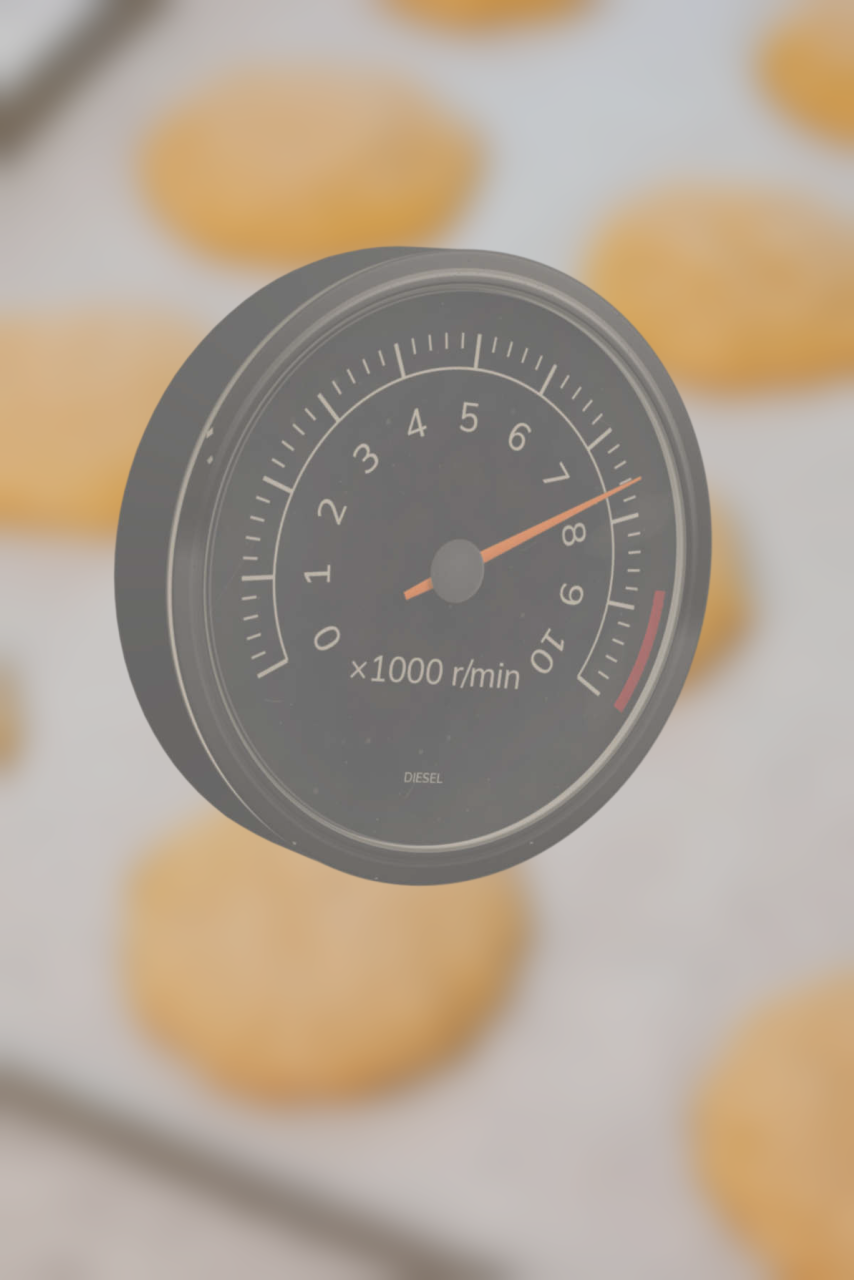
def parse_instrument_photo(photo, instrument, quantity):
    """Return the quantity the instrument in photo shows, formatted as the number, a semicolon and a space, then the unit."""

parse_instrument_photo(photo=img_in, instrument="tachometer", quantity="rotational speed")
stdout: 7600; rpm
